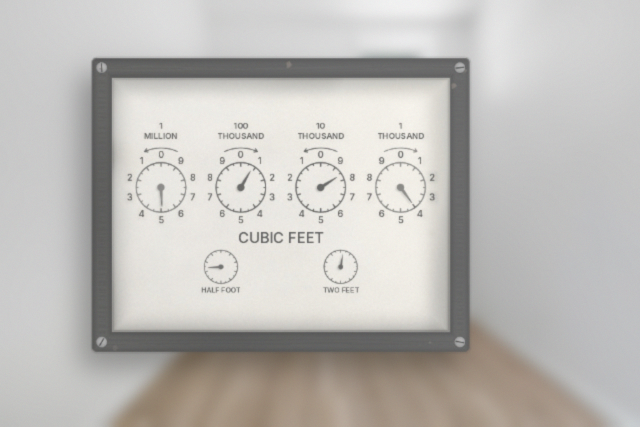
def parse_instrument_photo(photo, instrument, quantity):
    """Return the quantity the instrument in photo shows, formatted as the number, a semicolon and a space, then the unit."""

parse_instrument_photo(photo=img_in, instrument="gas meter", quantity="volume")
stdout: 508400; ft³
